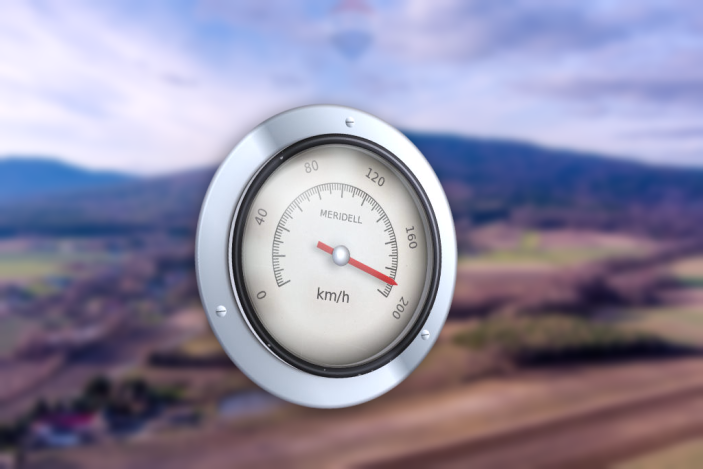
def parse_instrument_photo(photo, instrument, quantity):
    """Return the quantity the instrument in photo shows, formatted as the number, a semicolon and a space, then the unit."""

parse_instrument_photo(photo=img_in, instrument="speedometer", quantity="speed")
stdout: 190; km/h
